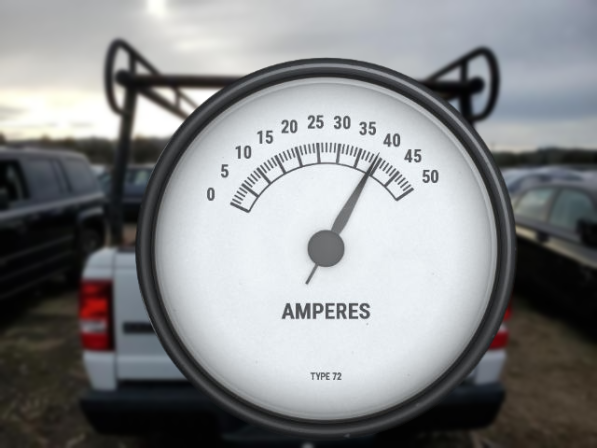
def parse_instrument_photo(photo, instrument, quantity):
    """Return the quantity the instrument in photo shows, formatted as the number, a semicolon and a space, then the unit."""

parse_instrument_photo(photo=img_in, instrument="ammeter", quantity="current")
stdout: 39; A
